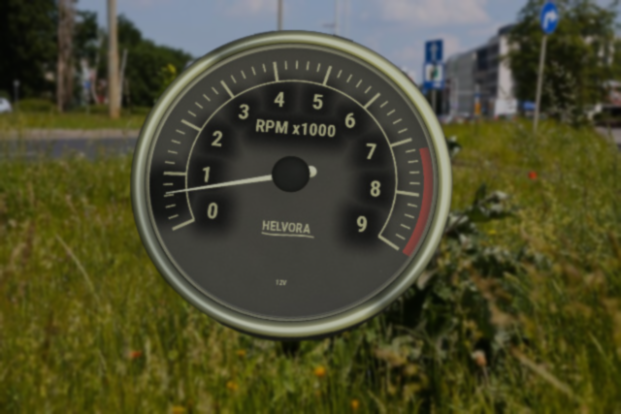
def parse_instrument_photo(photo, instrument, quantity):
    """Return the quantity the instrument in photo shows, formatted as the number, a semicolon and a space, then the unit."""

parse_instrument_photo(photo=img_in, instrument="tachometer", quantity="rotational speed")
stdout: 600; rpm
